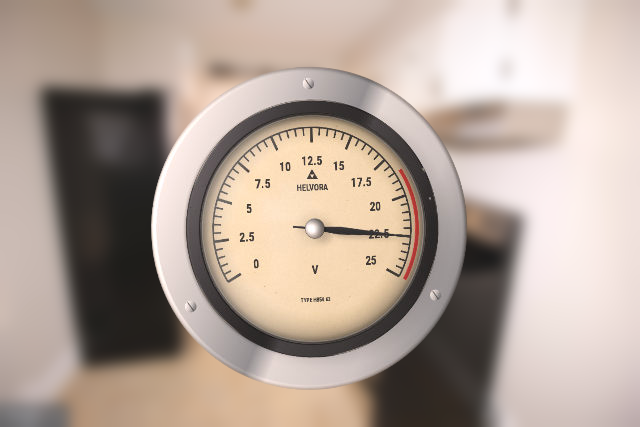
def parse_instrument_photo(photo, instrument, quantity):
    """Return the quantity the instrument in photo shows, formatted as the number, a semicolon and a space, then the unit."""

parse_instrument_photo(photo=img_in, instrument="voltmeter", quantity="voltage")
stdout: 22.5; V
